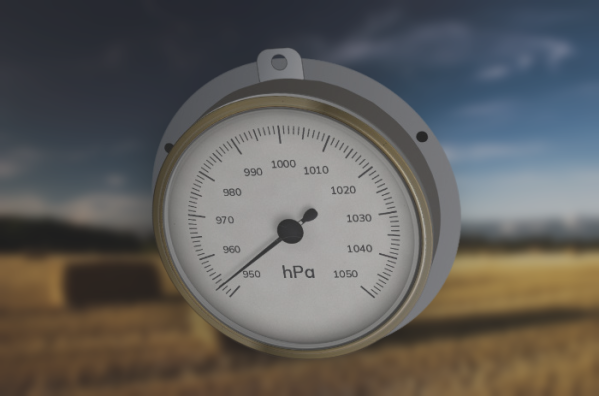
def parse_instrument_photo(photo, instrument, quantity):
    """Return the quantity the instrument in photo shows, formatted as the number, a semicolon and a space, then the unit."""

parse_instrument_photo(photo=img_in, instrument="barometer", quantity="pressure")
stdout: 953; hPa
